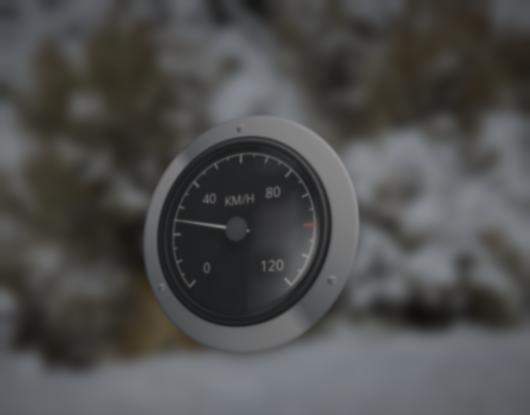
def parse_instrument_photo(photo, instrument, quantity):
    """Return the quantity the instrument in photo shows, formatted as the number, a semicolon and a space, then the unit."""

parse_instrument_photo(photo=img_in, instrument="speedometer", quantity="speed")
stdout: 25; km/h
